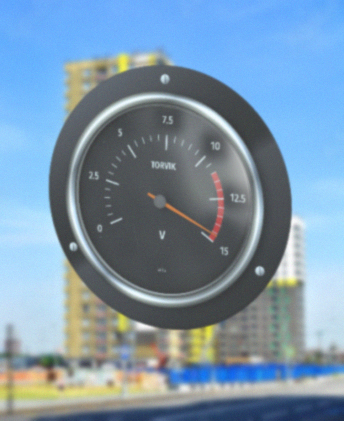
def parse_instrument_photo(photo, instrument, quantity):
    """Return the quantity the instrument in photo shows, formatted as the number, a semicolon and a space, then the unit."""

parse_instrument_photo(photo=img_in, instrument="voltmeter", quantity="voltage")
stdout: 14.5; V
